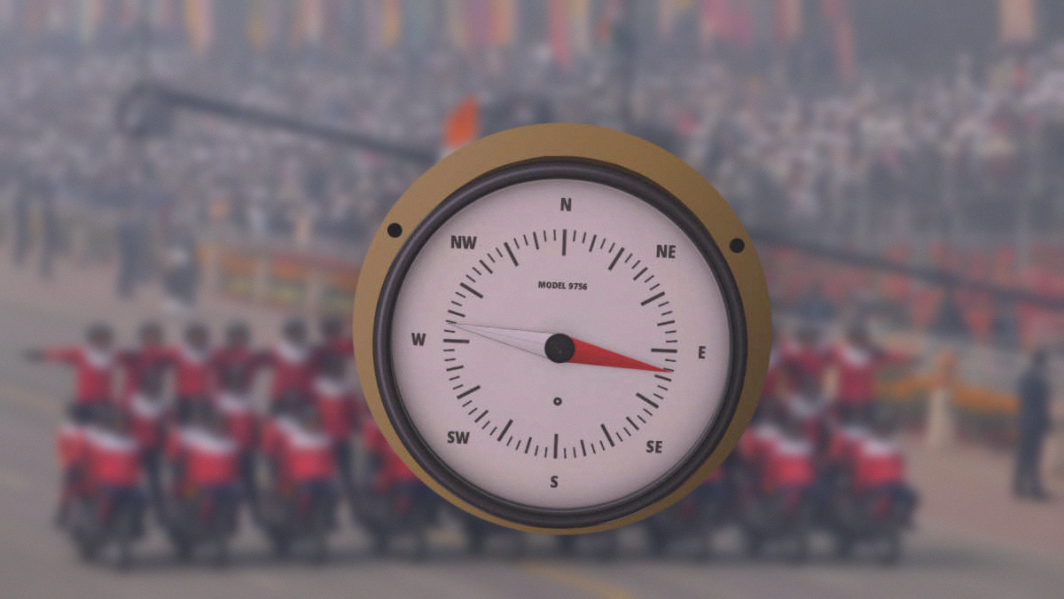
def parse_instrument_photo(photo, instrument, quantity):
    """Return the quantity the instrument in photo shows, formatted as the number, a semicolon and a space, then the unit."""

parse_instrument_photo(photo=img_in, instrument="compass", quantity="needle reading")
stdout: 100; °
